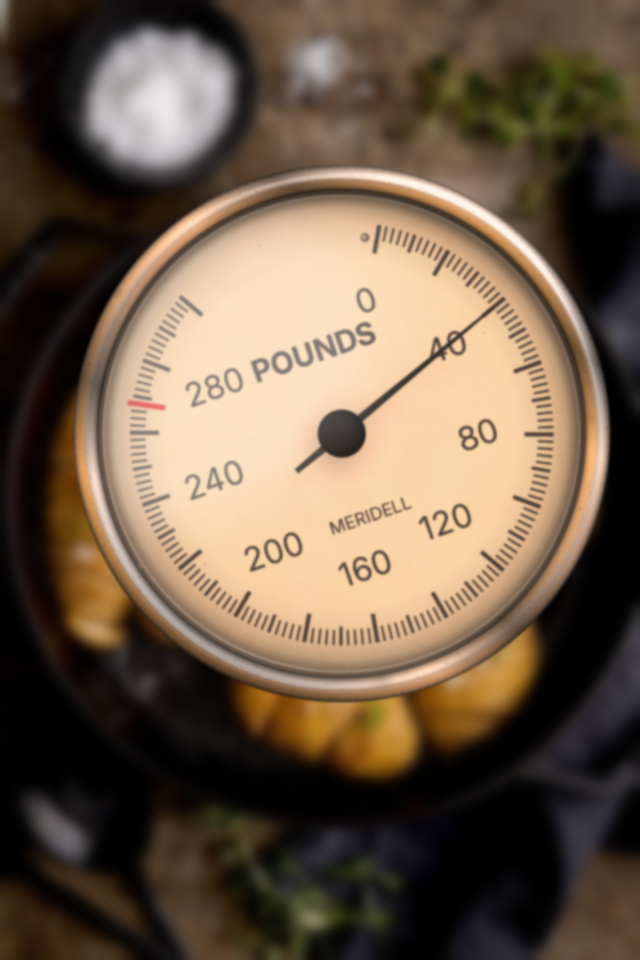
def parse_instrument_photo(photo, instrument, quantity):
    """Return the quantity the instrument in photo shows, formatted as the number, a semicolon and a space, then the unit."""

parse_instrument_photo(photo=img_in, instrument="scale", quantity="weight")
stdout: 40; lb
